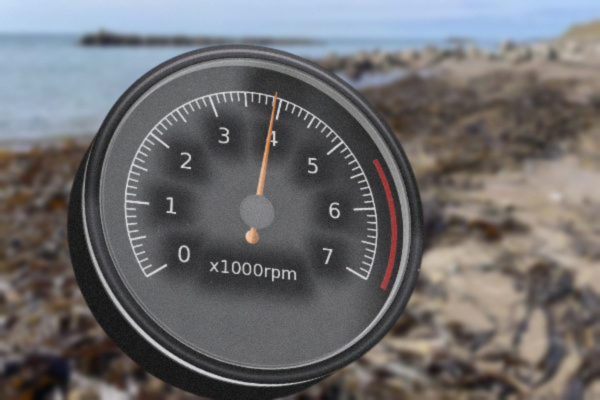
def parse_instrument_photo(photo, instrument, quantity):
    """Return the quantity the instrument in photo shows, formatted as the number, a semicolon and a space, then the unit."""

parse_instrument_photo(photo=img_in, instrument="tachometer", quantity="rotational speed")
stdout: 3900; rpm
